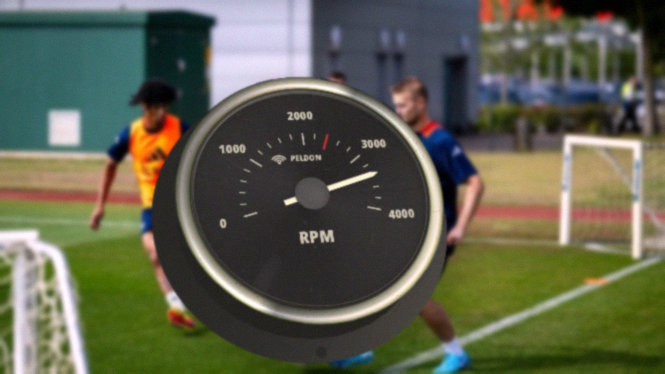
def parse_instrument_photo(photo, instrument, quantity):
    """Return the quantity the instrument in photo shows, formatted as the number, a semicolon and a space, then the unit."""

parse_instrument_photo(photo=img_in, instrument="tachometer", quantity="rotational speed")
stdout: 3400; rpm
